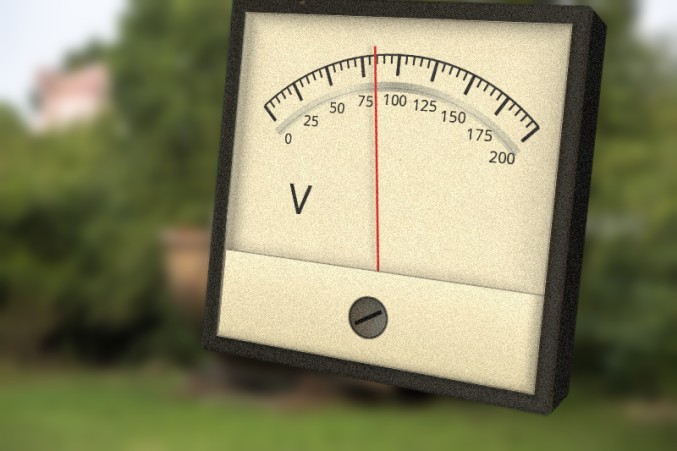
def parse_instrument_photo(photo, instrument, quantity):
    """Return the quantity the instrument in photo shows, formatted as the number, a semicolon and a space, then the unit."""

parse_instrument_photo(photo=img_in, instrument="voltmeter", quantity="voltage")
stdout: 85; V
